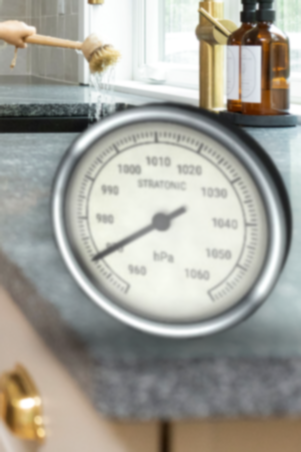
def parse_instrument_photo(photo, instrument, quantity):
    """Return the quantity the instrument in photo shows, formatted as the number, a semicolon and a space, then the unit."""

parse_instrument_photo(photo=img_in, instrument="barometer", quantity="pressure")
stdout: 970; hPa
